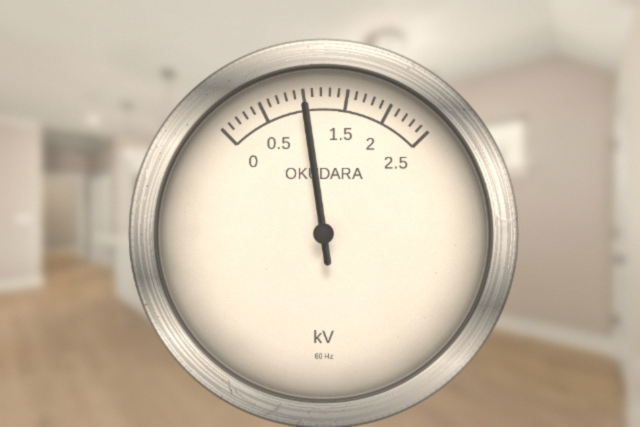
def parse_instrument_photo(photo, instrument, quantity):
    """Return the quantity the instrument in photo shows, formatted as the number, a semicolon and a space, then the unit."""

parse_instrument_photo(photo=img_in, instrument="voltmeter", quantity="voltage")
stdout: 1; kV
